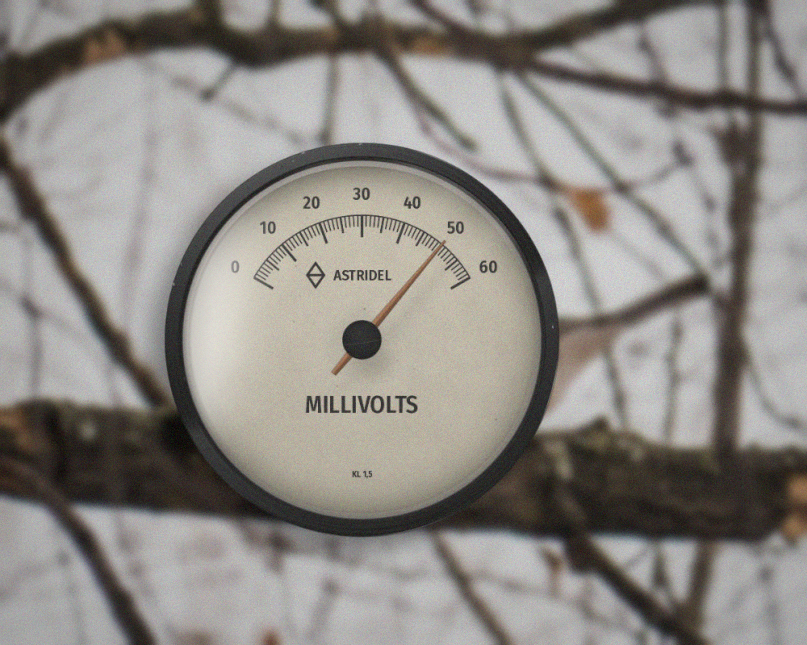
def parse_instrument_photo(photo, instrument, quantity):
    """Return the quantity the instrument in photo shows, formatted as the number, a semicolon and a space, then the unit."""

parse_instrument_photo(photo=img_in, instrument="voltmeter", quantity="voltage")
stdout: 50; mV
